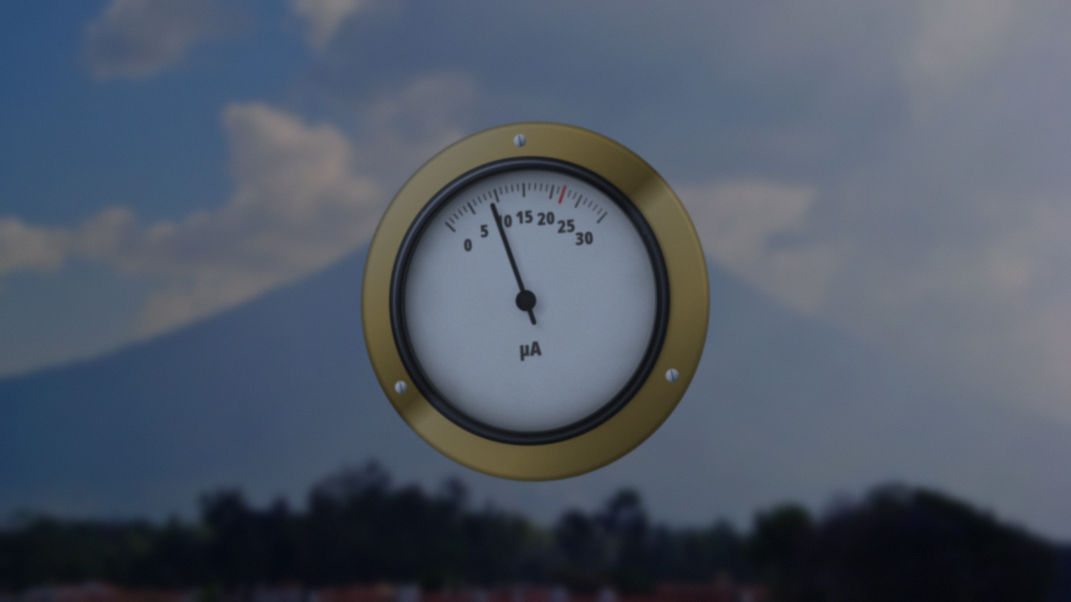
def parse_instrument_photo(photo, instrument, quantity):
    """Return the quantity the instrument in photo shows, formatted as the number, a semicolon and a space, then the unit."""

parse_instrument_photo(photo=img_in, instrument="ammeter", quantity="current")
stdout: 9; µA
